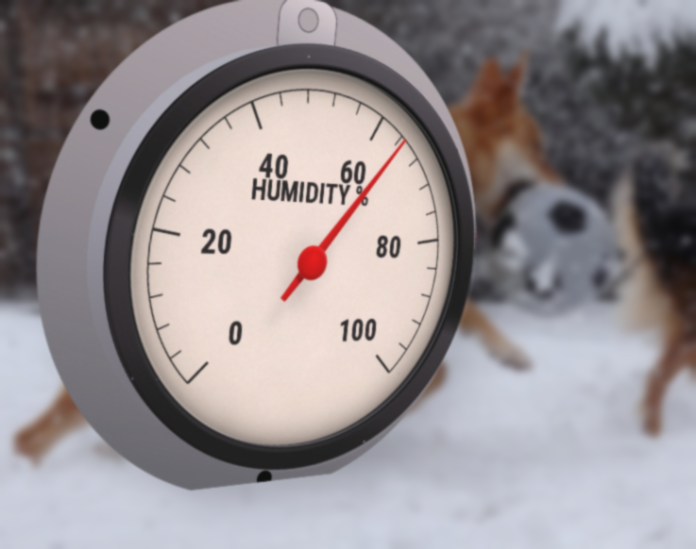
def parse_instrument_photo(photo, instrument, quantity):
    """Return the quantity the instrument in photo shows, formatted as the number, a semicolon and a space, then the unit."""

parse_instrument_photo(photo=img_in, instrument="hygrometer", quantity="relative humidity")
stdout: 64; %
